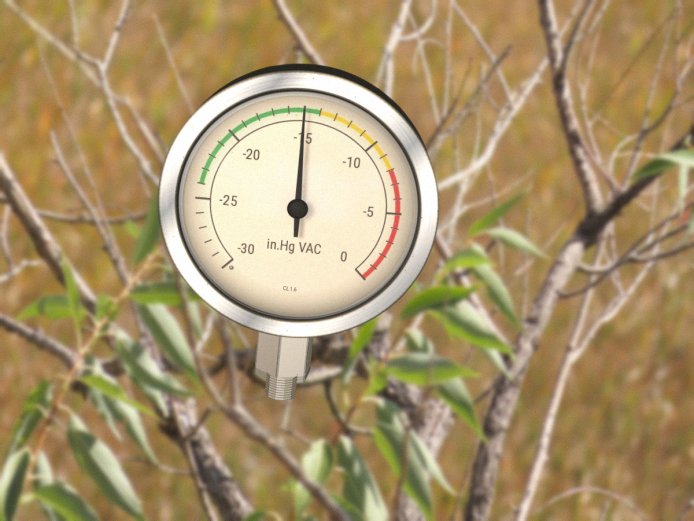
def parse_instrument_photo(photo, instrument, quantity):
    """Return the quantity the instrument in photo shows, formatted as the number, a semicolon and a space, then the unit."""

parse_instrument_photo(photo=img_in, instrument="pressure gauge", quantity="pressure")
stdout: -15; inHg
